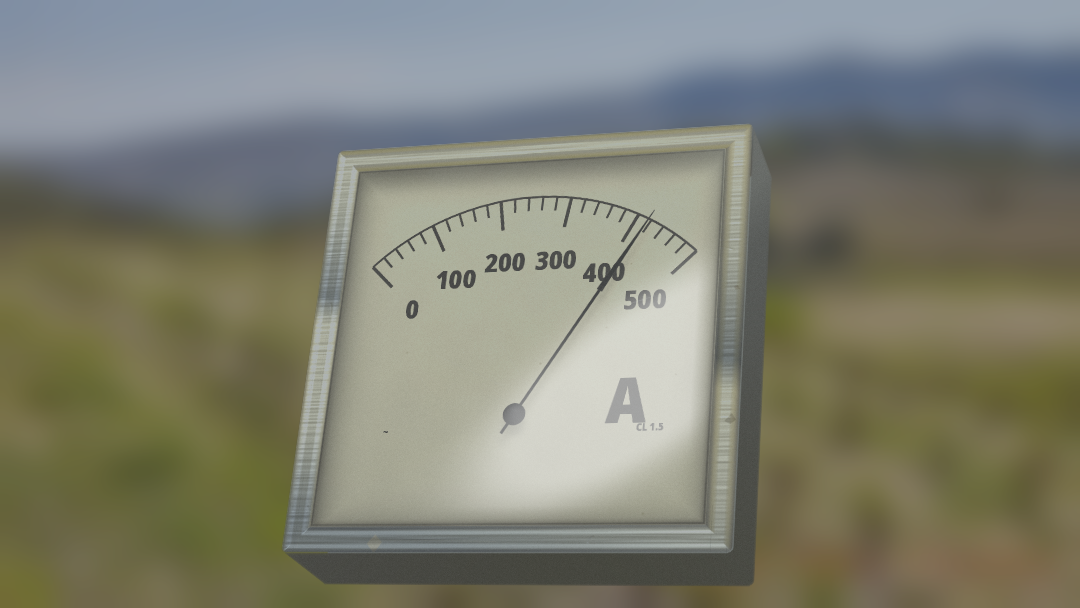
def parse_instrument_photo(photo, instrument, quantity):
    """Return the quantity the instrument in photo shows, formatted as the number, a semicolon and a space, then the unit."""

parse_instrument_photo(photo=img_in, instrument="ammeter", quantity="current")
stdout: 420; A
